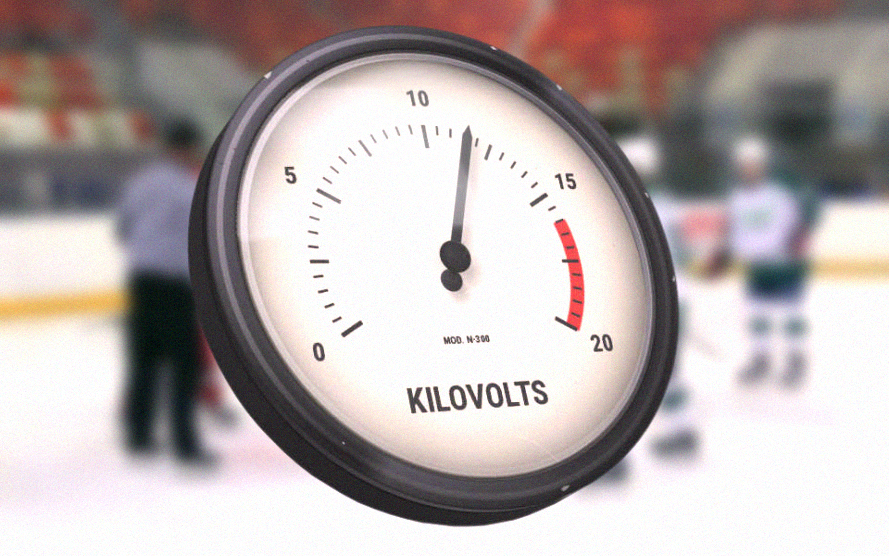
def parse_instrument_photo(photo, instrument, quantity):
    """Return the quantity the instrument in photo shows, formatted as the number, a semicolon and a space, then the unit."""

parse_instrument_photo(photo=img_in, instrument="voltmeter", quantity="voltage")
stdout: 11.5; kV
